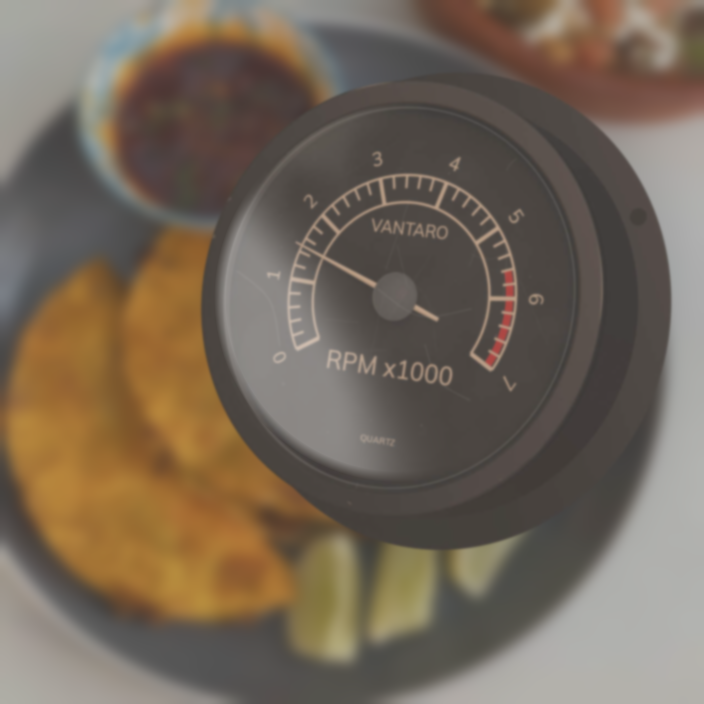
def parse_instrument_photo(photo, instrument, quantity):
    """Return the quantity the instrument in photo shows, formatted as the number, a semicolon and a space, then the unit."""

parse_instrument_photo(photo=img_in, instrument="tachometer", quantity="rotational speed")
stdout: 1500; rpm
